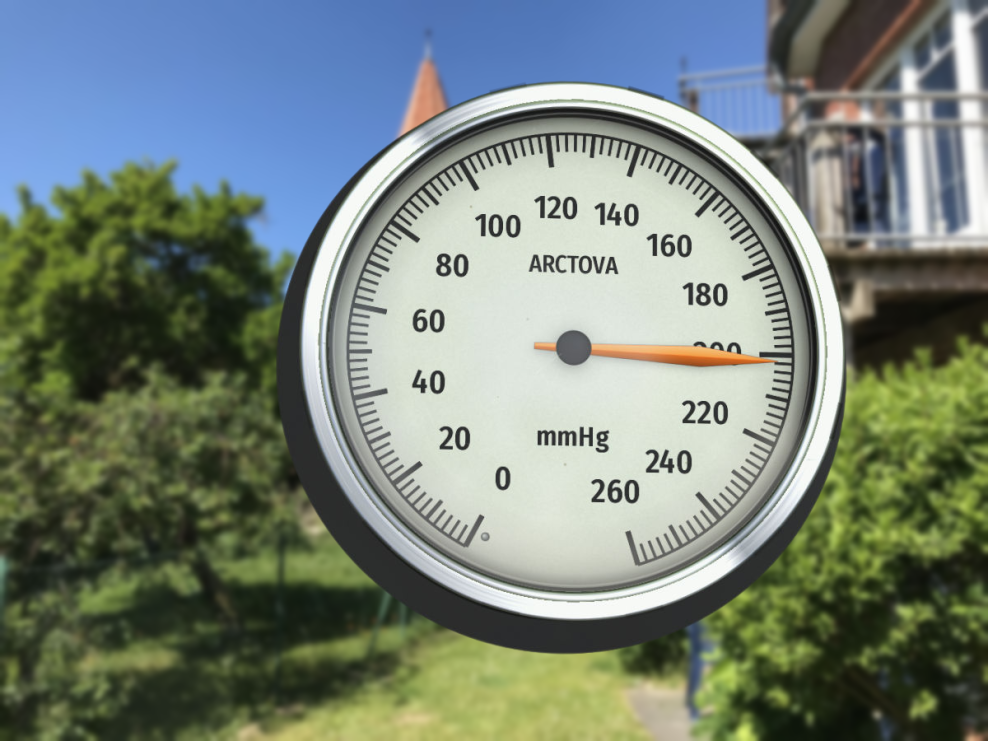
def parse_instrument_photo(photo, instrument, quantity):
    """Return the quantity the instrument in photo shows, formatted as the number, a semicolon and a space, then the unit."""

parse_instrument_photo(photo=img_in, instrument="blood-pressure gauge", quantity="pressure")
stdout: 202; mmHg
